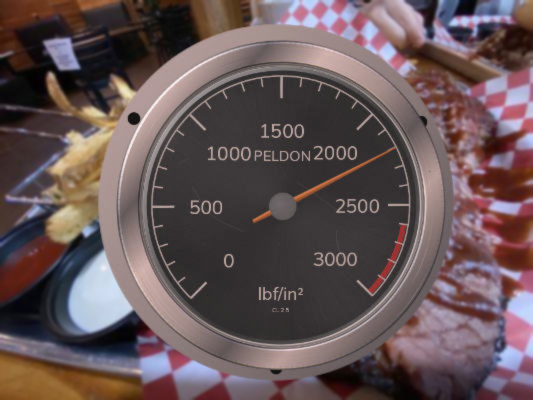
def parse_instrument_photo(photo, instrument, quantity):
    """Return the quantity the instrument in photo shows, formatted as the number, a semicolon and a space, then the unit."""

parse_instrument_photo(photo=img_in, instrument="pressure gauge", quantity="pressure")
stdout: 2200; psi
